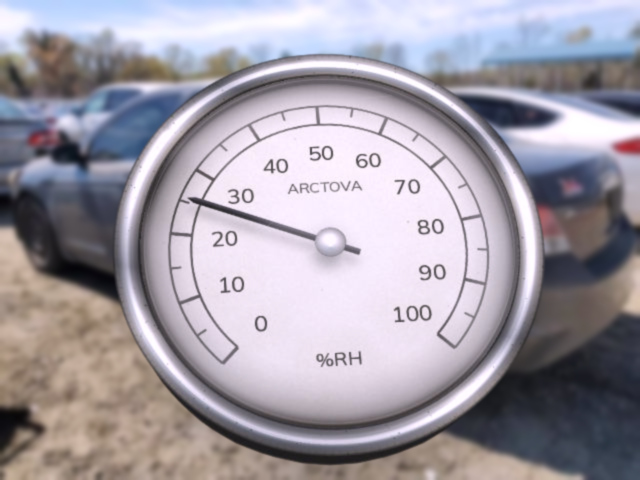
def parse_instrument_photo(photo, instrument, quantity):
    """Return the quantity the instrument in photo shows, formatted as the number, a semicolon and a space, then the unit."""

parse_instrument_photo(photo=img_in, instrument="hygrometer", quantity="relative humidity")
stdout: 25; %
